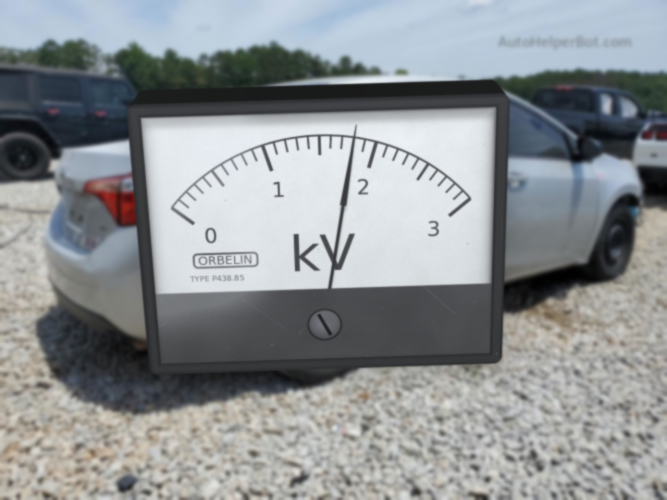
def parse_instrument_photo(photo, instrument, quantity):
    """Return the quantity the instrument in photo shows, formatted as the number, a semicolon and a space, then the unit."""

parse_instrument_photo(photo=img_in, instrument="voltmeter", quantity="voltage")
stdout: 1.8; kV
